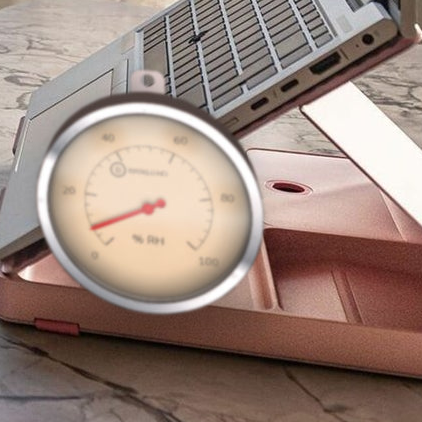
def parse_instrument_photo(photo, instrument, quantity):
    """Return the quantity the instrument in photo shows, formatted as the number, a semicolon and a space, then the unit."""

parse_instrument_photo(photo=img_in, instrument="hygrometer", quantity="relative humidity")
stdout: 8; %
